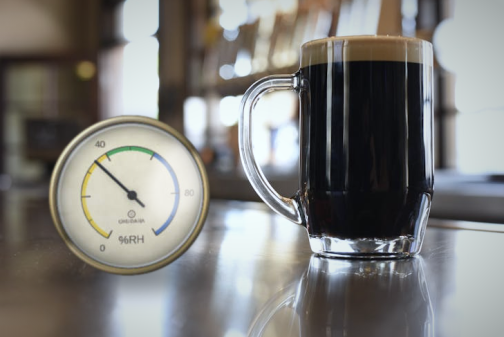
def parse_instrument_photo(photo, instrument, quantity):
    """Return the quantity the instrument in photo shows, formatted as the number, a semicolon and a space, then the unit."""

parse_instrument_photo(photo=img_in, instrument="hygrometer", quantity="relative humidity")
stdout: 35; %
